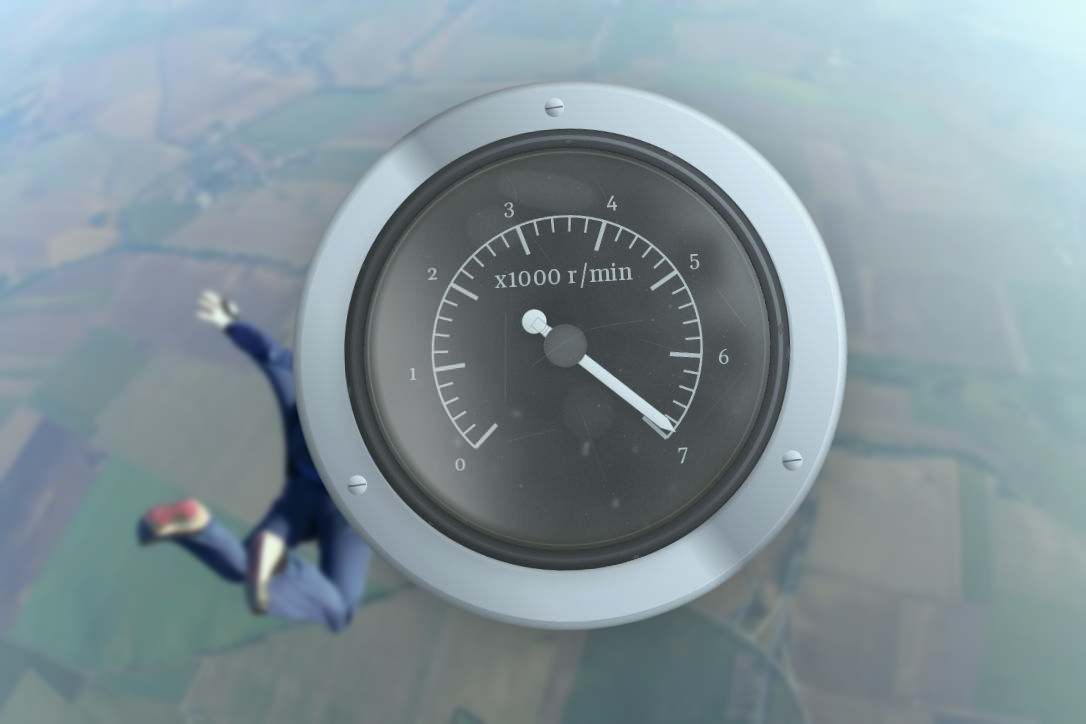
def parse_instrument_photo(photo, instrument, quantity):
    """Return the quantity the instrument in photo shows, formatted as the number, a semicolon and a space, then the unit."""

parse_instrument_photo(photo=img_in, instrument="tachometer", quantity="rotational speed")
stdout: 6900; rpm
